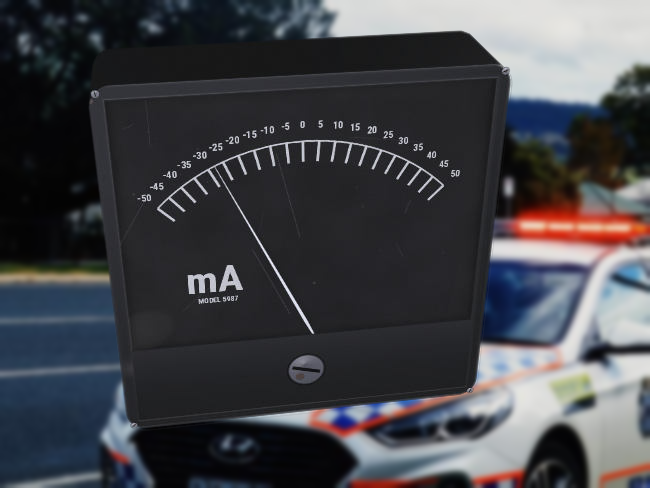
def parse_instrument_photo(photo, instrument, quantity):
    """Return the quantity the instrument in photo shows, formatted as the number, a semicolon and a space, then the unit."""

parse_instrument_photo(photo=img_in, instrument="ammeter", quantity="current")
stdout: -27.5; mA
